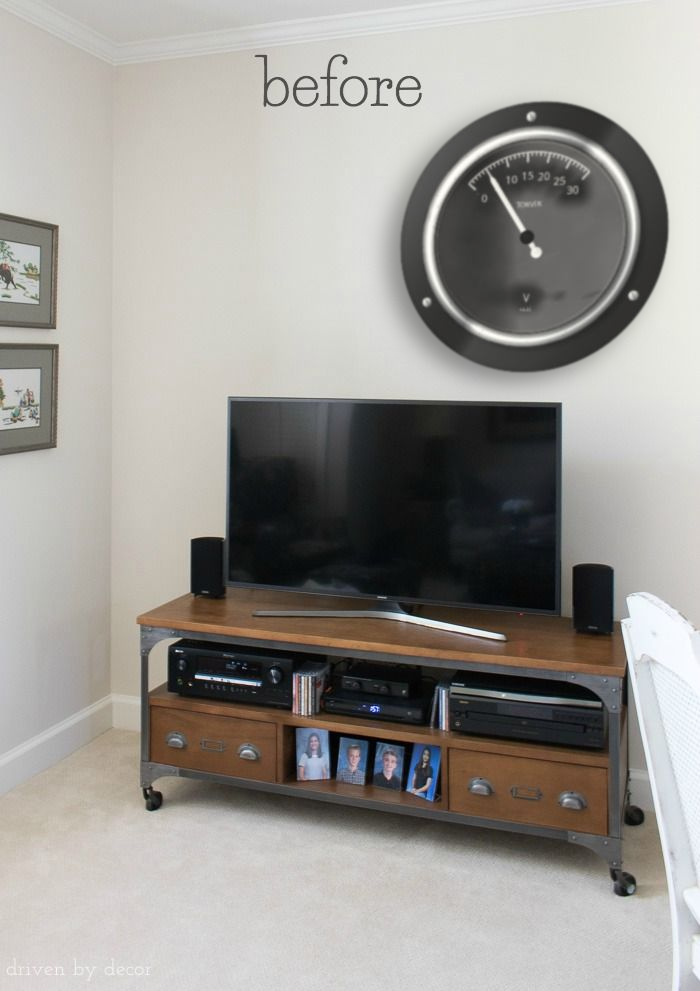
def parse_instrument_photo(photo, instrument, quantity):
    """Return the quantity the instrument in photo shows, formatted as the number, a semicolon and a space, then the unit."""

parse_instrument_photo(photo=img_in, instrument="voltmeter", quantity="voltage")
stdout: 5; V
